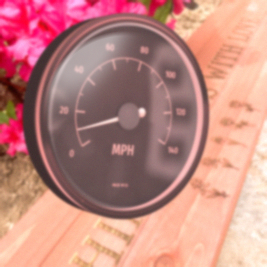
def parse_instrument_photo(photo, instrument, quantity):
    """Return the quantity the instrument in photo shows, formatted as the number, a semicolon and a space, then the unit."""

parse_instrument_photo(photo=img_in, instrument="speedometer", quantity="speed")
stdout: 10; mph
